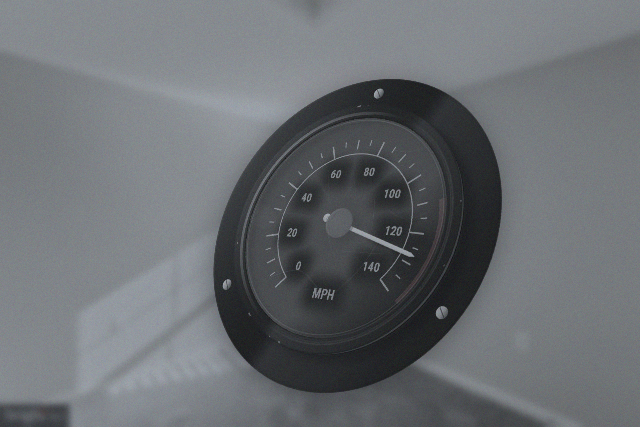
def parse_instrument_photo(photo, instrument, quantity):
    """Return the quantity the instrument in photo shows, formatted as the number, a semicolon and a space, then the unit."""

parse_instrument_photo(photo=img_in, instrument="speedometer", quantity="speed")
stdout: 127.5; mph
